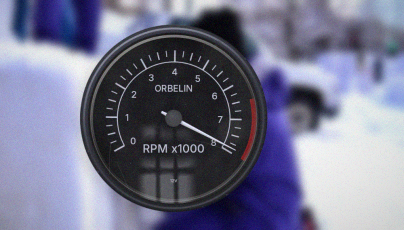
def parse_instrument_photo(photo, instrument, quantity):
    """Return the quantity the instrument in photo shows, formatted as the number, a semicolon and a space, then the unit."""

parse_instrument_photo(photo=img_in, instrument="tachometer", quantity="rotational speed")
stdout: 7875; rpm
